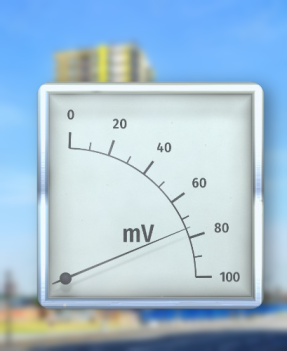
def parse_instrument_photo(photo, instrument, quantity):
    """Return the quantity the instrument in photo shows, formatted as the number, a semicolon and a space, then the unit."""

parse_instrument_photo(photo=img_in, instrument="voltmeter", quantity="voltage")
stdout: 75; mV
